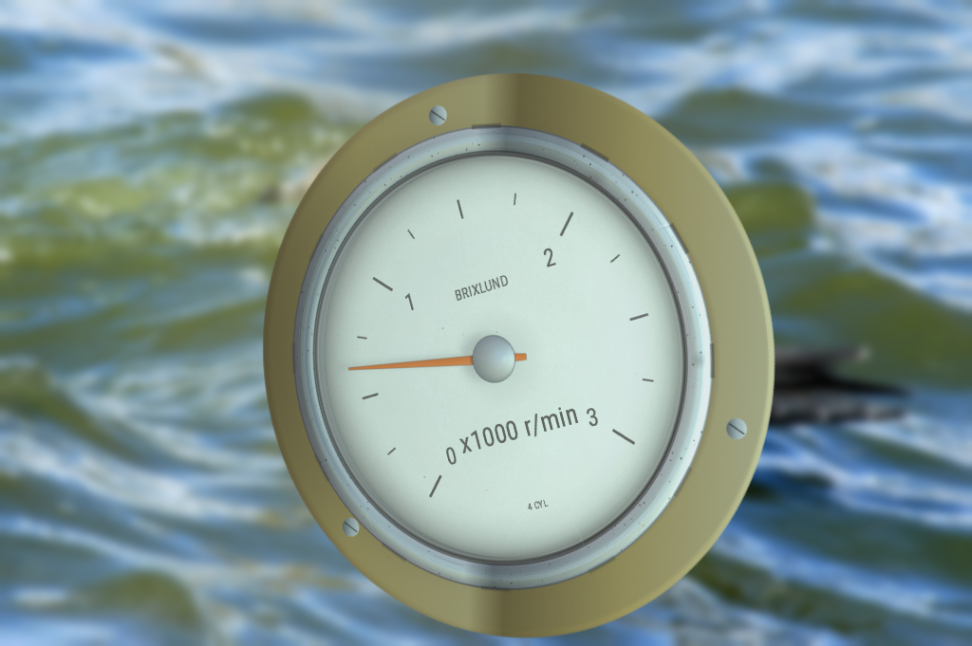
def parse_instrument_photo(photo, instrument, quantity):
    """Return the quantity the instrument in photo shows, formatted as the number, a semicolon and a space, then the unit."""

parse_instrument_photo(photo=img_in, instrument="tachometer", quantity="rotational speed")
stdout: 625; rpm
